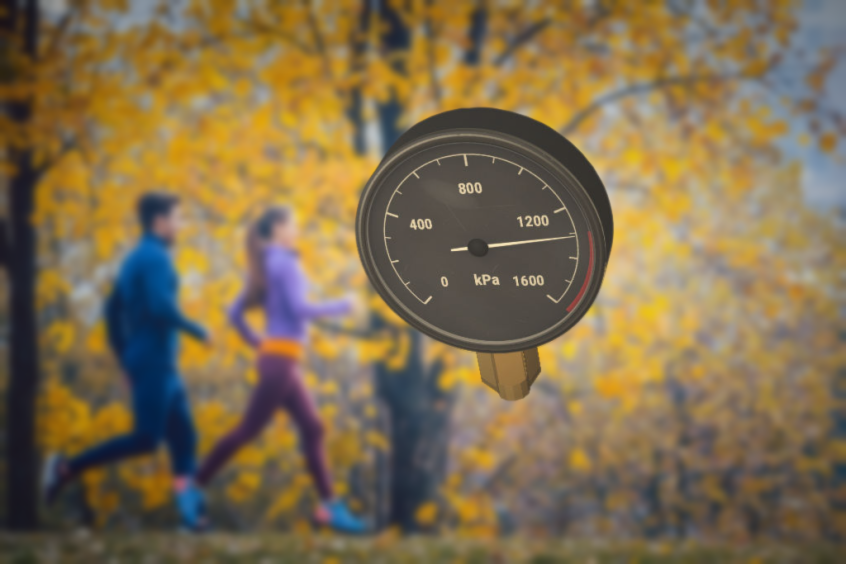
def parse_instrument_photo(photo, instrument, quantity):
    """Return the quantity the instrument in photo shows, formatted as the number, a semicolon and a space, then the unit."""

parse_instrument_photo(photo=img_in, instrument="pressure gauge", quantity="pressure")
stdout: 1300; kPa
